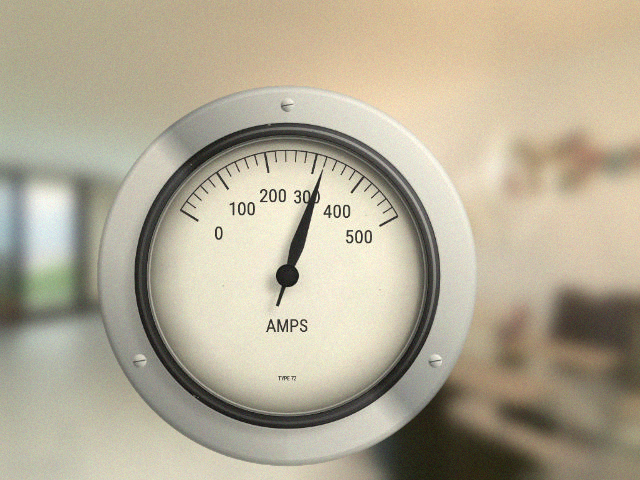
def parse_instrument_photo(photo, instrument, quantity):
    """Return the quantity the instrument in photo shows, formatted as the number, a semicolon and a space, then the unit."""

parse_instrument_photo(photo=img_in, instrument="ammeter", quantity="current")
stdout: 320; A
